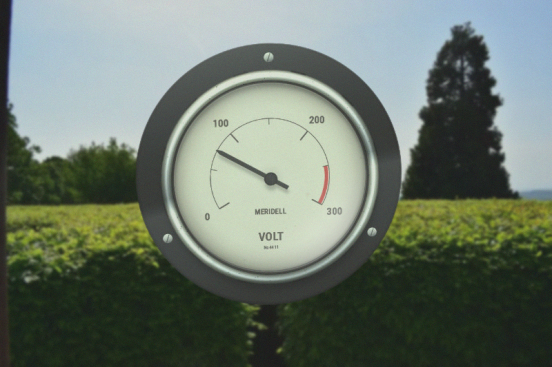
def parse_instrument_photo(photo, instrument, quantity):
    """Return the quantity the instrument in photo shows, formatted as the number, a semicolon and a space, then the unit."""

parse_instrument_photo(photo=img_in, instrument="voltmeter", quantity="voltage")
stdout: 75; V
